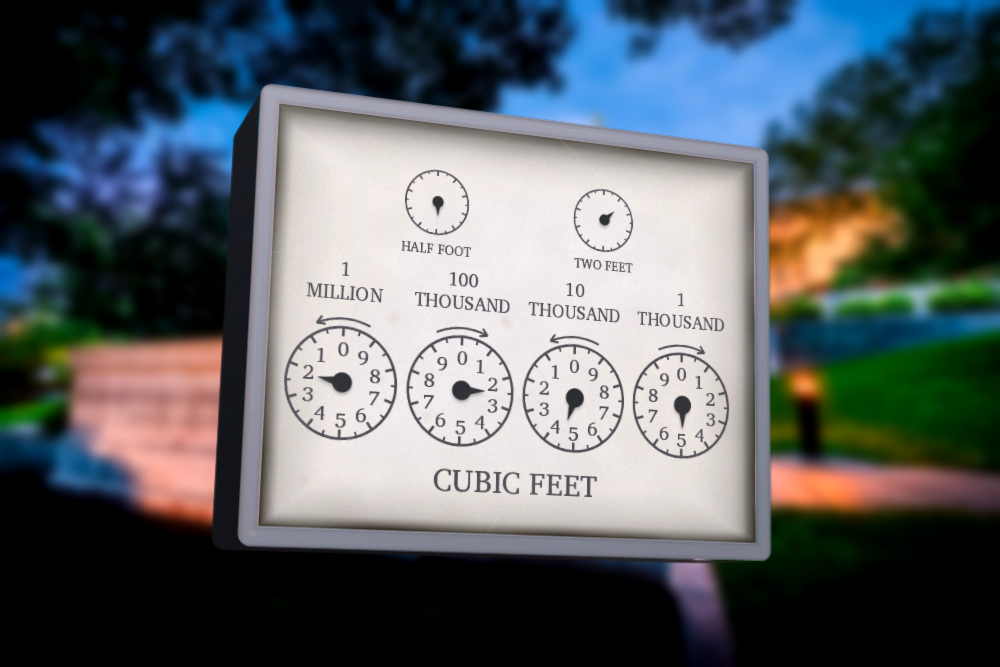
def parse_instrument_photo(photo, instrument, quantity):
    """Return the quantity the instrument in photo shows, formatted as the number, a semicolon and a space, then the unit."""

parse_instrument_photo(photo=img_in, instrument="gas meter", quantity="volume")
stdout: 224500; ft³
